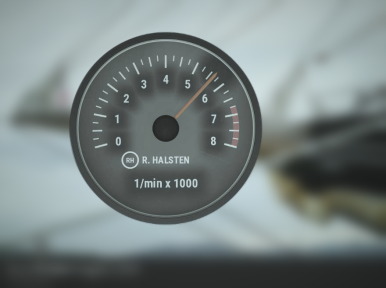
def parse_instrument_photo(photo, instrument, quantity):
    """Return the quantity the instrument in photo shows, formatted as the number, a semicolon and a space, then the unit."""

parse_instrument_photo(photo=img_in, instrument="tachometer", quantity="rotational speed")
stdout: 5625; rpm
